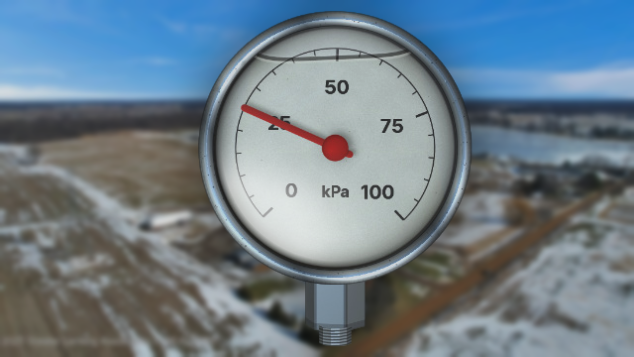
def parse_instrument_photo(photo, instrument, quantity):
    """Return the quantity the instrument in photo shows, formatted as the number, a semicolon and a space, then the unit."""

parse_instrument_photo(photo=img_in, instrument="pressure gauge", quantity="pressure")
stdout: 25; kPa
